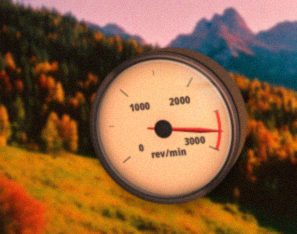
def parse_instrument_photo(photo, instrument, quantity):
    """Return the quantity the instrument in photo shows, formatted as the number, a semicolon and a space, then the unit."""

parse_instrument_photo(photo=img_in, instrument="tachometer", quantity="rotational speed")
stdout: 2750; rpm
